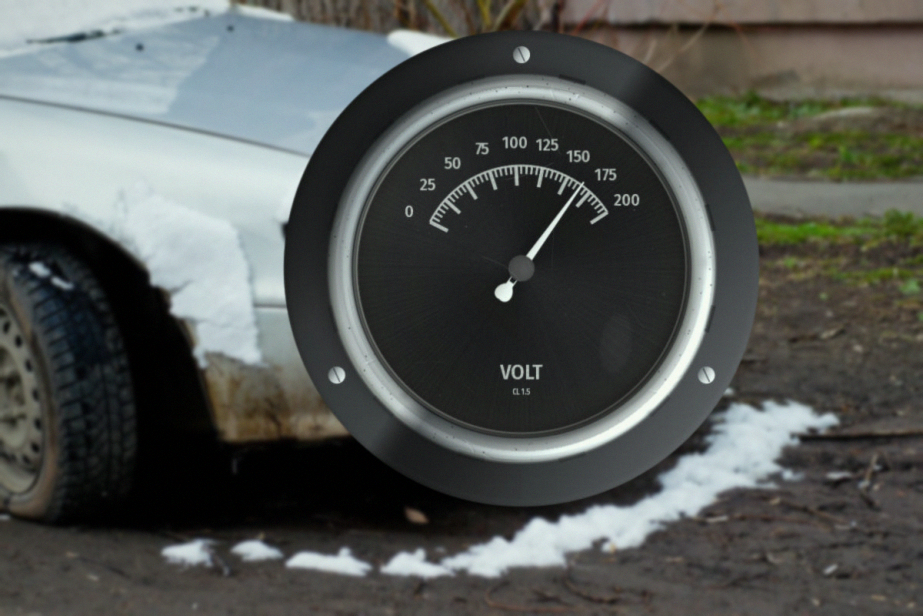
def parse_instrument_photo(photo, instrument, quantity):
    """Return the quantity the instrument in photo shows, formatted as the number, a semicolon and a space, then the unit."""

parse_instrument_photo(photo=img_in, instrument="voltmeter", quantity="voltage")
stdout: 165; V
